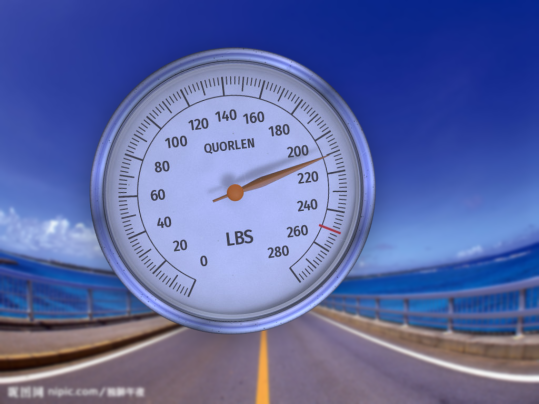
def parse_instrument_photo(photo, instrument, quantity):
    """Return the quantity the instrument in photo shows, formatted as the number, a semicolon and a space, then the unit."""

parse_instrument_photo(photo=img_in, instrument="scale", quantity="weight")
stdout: 210; lb
